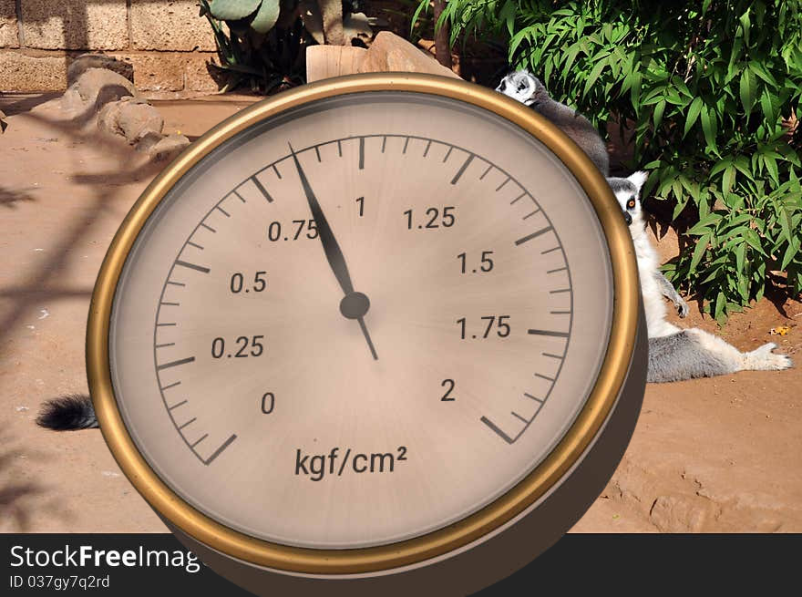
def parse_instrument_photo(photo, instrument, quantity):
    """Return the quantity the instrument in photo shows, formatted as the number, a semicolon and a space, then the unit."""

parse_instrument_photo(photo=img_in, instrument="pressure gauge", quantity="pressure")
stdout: 0.85; kg/cm²
